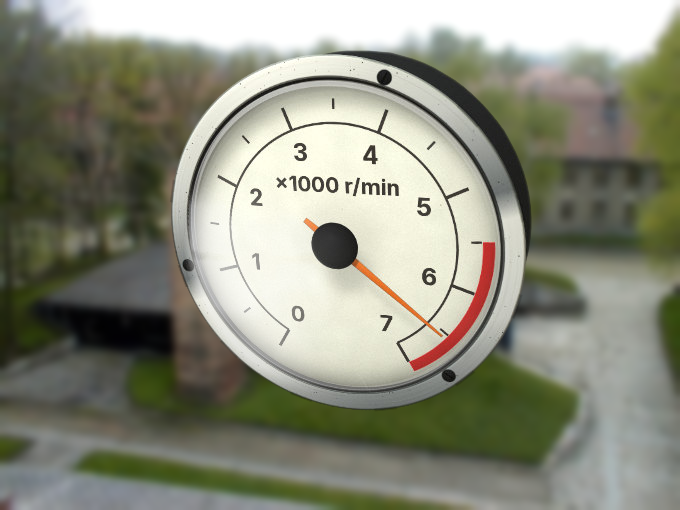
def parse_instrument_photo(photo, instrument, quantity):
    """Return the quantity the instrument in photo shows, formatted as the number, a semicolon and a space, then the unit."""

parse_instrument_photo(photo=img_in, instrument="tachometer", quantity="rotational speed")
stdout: 6500; rpm
